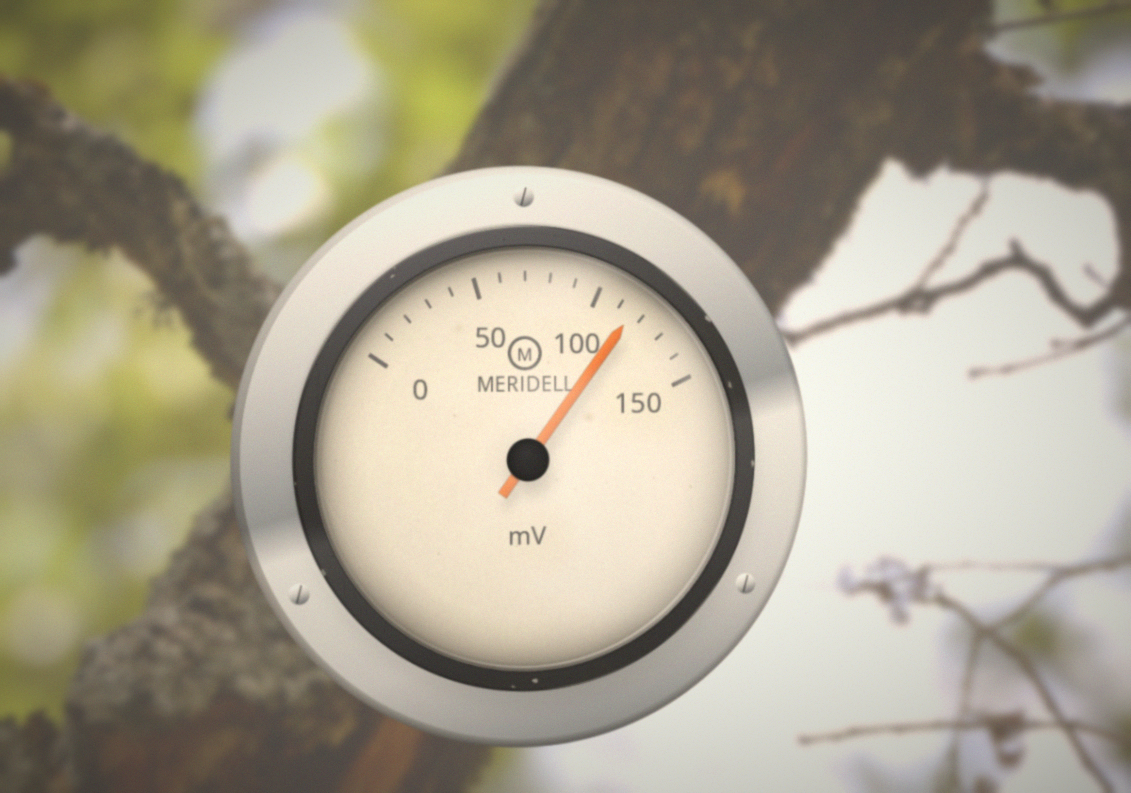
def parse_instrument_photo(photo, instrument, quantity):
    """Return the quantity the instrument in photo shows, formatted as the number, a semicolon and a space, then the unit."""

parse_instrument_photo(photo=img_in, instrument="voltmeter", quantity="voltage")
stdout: 115; mV
